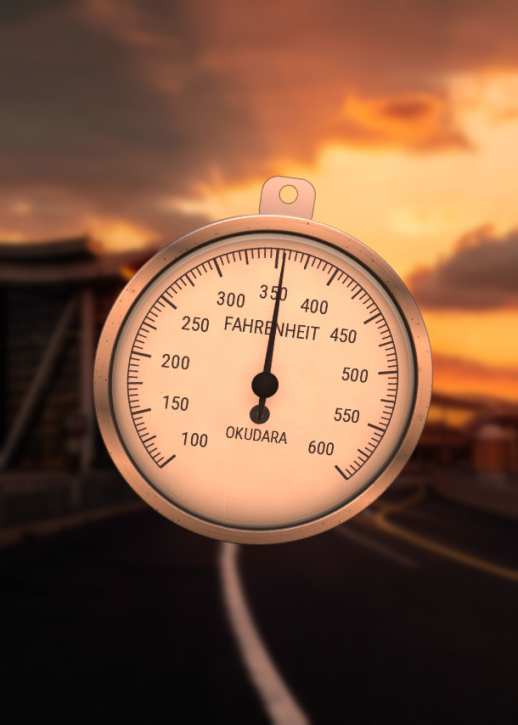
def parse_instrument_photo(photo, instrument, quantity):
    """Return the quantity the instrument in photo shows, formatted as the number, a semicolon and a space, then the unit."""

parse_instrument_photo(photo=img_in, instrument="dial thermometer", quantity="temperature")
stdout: 355; °F
